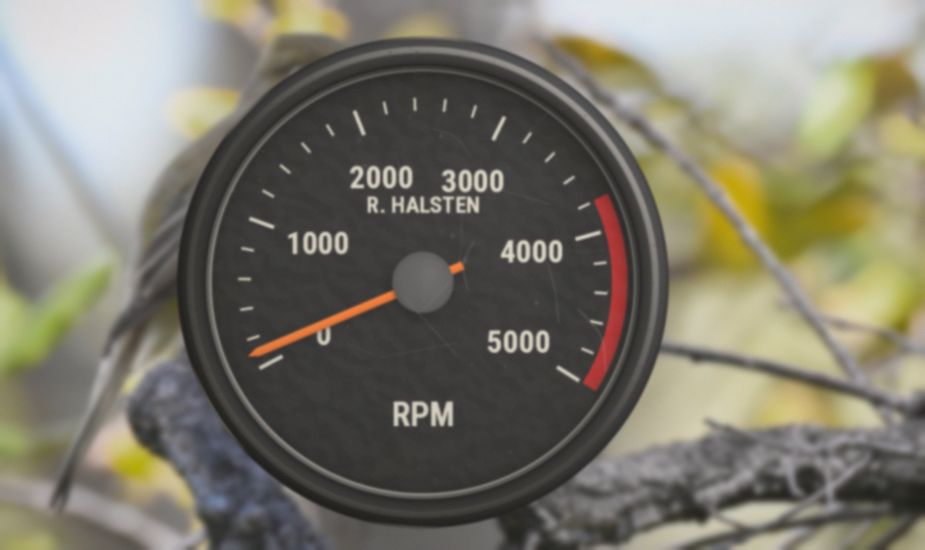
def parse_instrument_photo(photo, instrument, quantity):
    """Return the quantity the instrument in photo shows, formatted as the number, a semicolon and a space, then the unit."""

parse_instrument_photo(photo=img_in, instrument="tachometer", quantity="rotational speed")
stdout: 100; rpm
